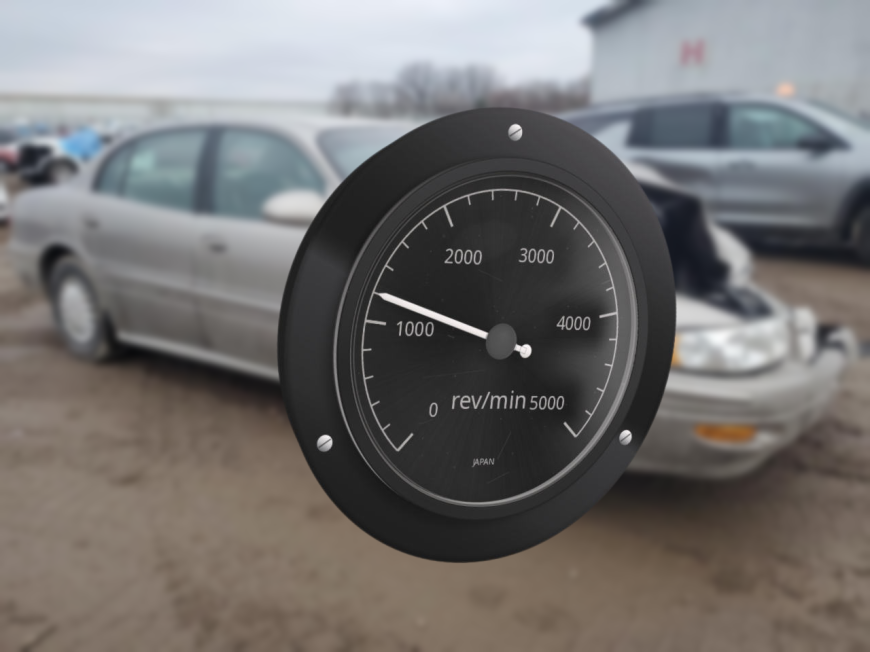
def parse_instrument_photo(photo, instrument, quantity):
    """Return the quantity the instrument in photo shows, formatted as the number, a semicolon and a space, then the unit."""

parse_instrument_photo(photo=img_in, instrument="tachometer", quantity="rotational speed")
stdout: 1200; rpm
